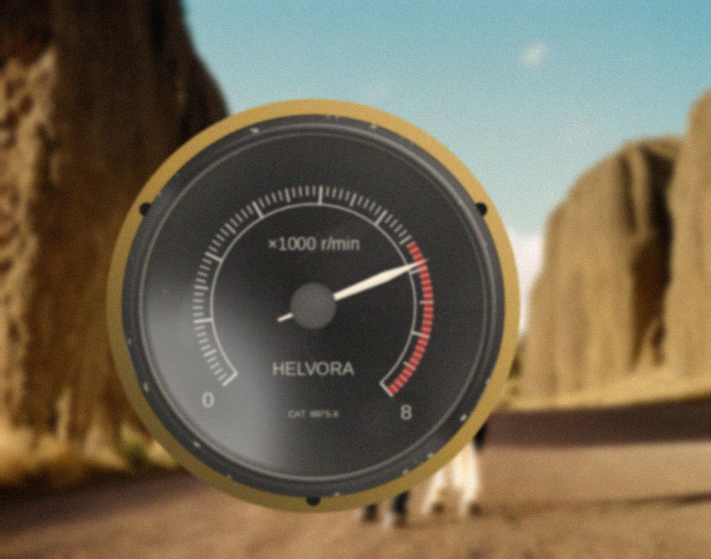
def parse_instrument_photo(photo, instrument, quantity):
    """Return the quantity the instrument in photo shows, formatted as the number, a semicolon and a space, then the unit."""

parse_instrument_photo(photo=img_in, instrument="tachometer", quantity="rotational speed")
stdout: 5900; rpm
